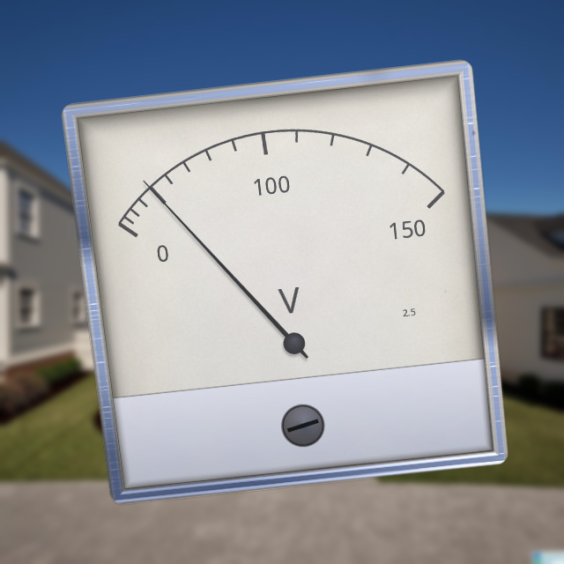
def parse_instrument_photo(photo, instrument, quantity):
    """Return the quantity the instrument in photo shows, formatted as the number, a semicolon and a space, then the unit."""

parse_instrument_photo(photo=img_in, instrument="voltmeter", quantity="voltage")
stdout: 50; V
